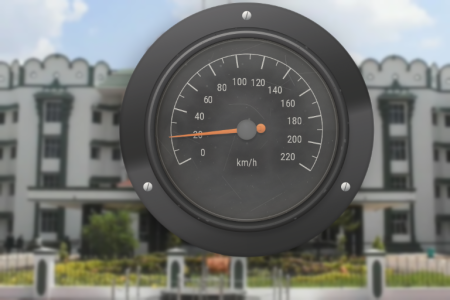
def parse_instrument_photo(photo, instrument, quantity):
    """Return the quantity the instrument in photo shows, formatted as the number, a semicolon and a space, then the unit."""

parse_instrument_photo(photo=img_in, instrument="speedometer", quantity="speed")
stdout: 20; km/h
